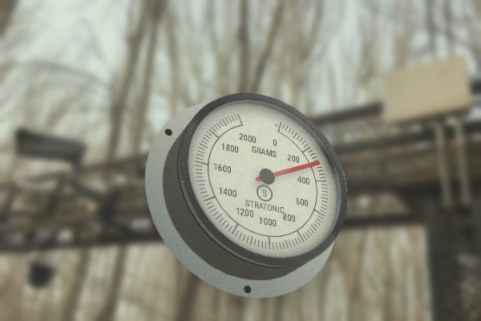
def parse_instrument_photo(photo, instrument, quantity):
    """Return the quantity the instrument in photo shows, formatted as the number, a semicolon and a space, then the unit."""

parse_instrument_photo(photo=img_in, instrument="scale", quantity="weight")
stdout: 300; g
